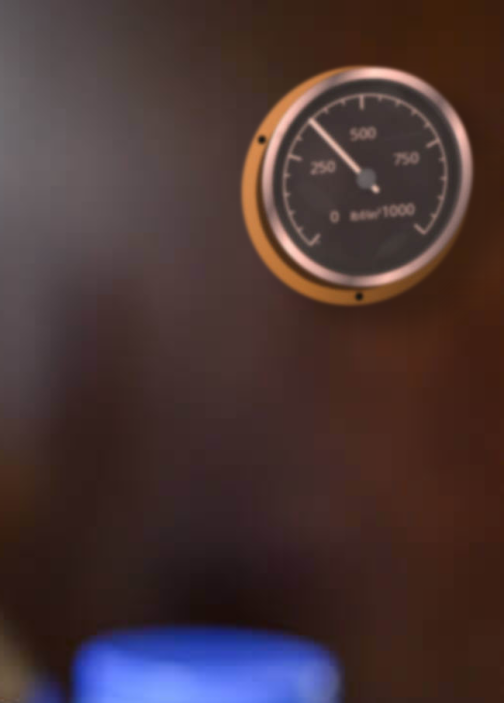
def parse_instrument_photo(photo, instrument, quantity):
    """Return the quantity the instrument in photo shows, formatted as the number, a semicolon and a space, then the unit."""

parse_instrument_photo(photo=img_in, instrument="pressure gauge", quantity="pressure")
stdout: 350; psi
